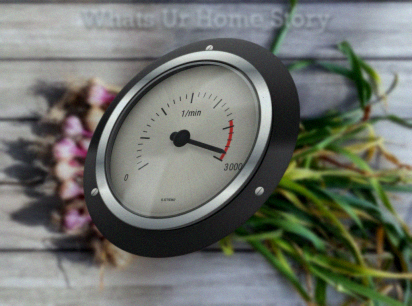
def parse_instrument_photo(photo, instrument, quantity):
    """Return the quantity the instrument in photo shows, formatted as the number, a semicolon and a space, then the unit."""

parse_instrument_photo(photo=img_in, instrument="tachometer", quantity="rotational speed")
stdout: 2900; rpm
